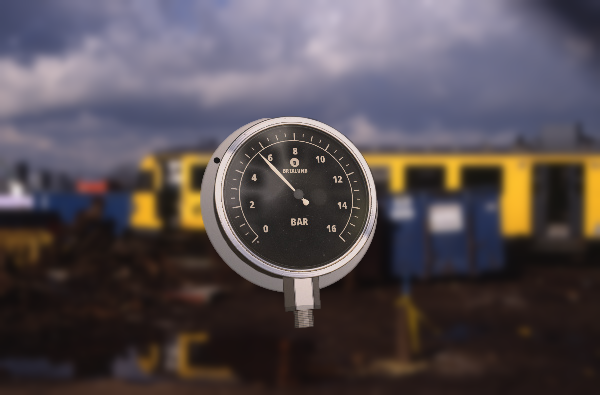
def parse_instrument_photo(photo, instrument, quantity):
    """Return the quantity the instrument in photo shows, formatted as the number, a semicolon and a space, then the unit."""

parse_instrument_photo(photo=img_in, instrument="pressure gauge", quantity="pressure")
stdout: 5.5; bar
